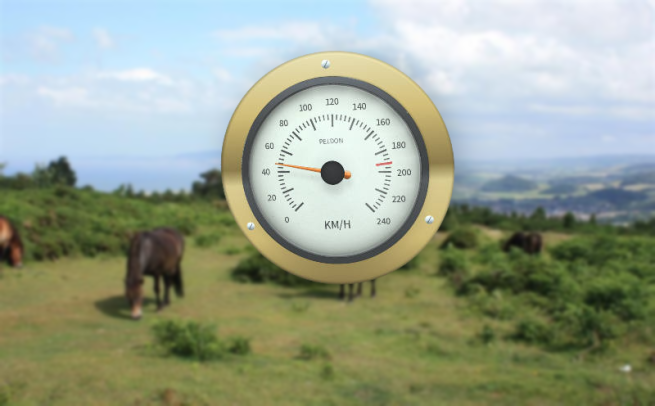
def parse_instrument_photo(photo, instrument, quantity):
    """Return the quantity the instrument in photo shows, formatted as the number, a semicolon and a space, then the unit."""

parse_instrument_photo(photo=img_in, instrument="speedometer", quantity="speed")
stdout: 48; km/h
